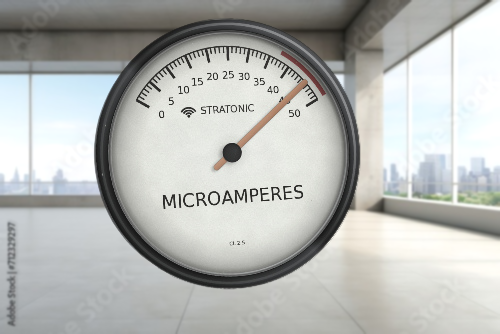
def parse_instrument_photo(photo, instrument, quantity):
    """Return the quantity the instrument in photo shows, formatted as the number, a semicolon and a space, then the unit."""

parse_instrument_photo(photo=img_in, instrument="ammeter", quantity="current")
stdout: 45; µA
